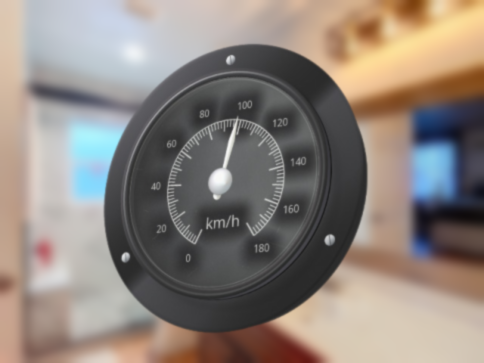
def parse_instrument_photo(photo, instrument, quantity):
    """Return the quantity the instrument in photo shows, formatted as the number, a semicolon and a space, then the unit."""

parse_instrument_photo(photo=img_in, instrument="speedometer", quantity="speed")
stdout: 100; km/h
